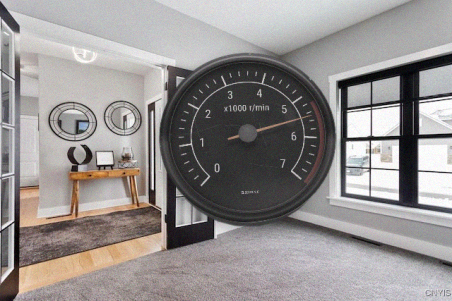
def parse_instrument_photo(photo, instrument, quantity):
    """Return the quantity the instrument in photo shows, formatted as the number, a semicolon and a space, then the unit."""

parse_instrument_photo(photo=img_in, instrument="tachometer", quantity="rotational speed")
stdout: 5500; rpm
